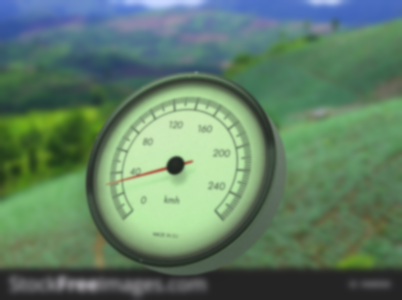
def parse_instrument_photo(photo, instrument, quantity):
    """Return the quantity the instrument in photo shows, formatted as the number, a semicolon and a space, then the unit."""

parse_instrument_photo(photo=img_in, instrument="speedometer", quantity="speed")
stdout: 30; km/h
